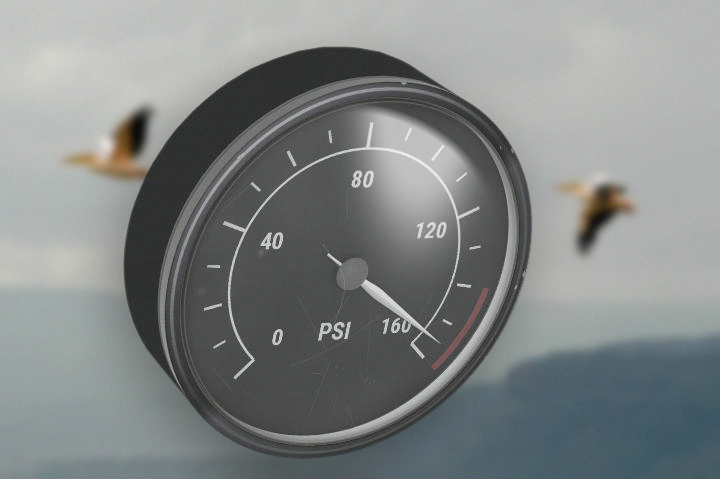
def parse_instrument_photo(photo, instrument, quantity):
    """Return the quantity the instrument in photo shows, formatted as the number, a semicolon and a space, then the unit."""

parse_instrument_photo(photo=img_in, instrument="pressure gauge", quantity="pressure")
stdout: 155; psi
